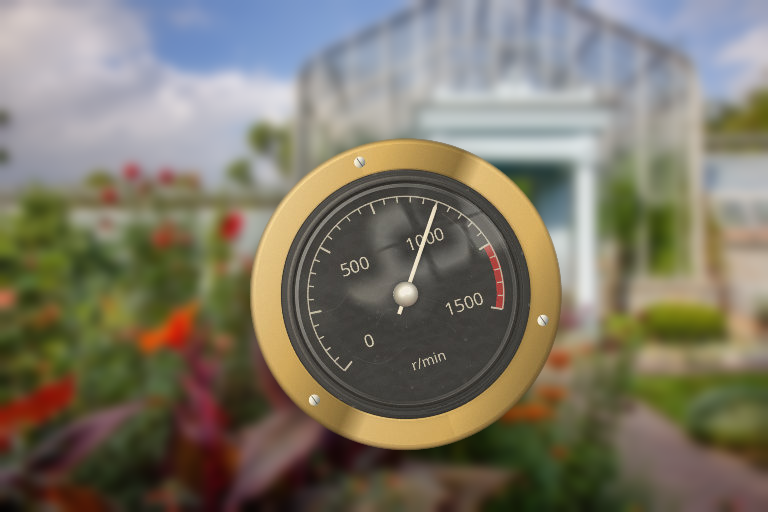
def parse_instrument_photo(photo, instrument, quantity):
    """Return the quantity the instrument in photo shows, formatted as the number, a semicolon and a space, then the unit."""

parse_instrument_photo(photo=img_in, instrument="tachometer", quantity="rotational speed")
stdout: 1000; rpm
